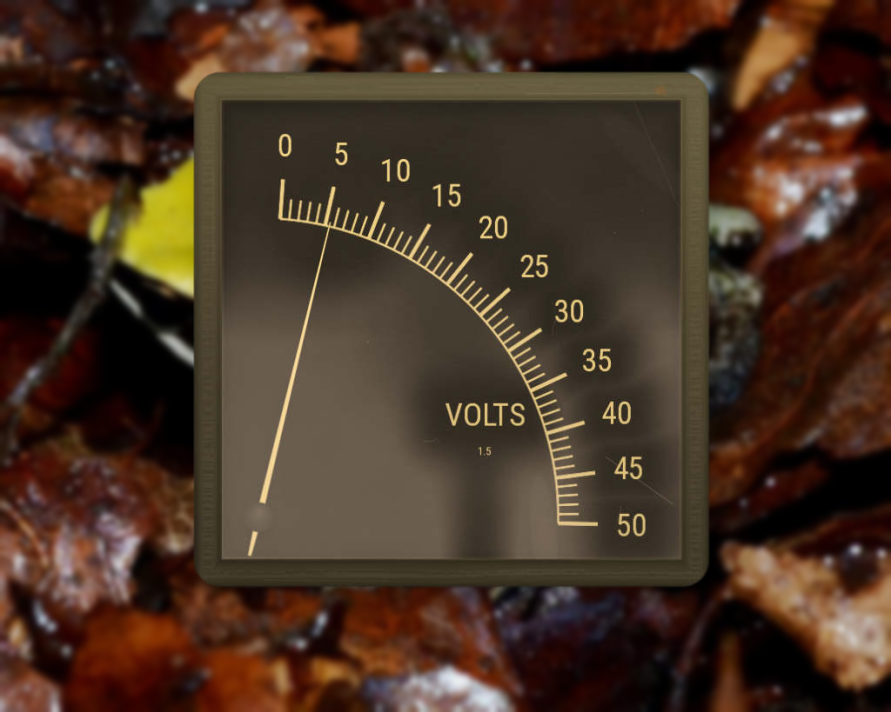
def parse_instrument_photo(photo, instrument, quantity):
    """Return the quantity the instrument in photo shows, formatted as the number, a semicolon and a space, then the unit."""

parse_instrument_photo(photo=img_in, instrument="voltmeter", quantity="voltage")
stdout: 5.5; V
